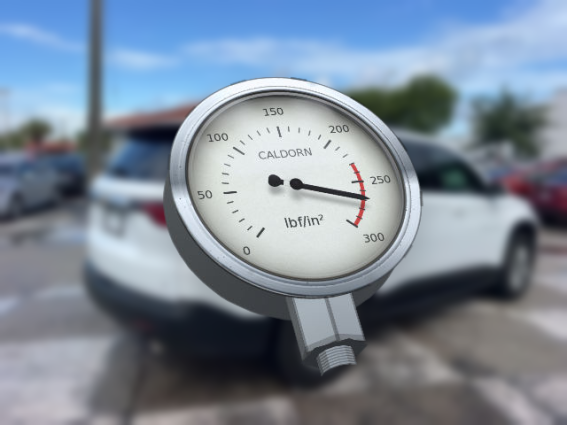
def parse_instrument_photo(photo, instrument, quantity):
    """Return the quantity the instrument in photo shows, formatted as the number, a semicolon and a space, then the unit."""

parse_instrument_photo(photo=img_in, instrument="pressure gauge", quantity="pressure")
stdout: 270; psi
